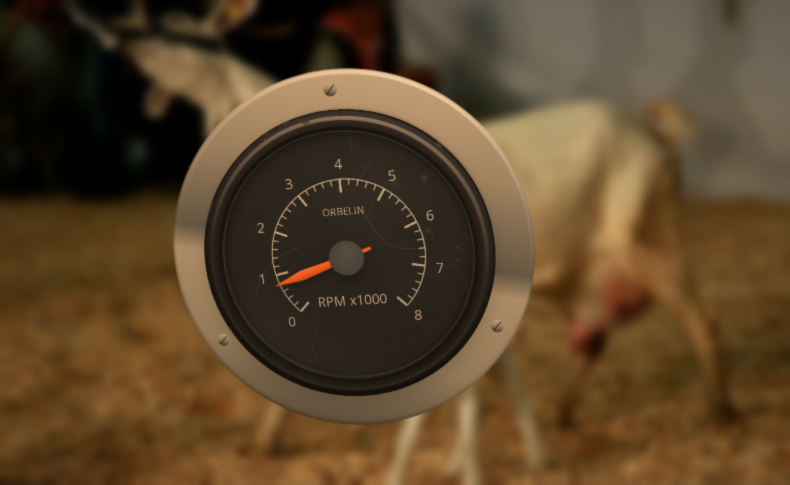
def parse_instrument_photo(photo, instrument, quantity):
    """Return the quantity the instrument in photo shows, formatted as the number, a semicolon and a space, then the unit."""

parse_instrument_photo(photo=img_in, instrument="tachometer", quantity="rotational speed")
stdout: 800; rpm
